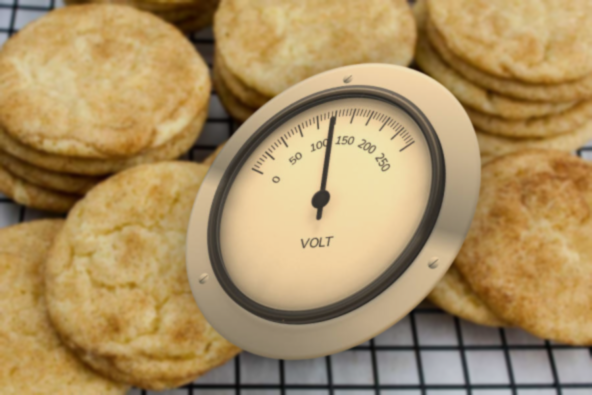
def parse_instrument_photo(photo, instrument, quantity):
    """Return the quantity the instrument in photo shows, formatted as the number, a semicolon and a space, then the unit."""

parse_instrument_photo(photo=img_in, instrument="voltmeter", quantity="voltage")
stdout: 125; V
